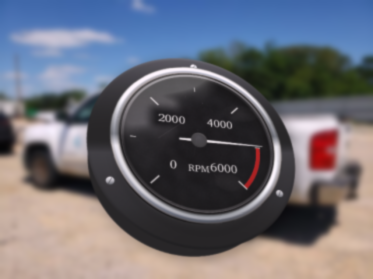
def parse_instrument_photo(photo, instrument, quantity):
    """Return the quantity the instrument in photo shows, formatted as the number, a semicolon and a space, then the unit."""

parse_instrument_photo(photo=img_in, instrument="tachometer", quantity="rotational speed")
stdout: 5000; rpm
